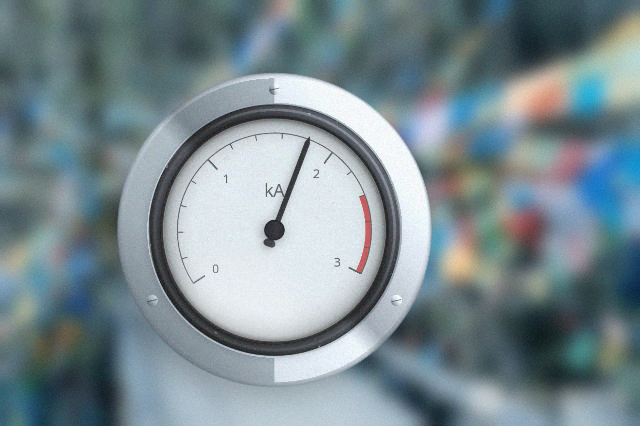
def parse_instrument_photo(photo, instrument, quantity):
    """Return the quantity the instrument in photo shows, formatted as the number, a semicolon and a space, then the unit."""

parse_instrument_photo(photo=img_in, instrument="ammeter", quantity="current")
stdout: 1.8; kA
